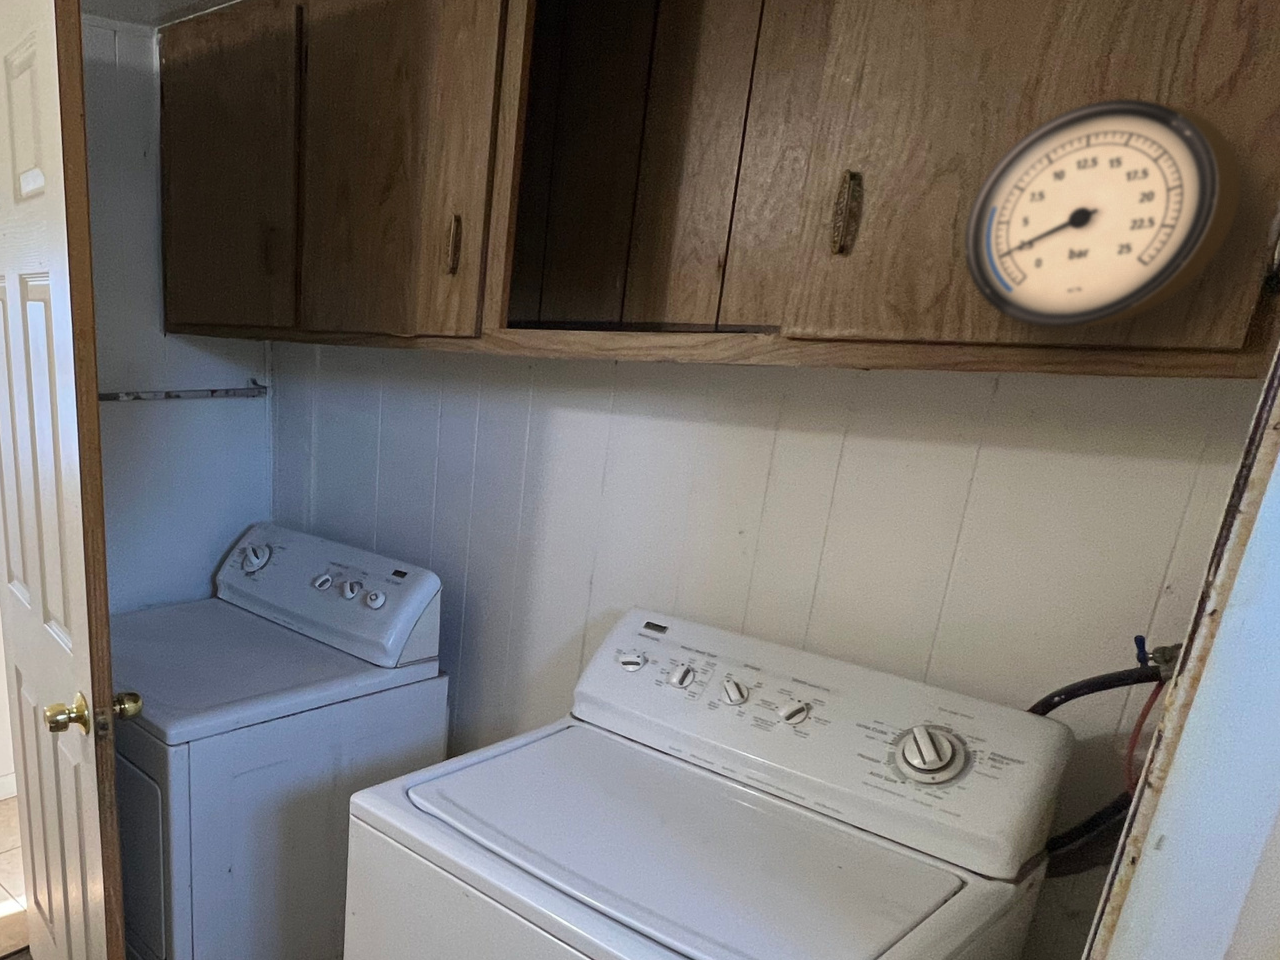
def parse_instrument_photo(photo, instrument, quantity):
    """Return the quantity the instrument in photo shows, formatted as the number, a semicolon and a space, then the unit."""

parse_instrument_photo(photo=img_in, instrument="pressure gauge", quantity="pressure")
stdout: 2.5; bar
